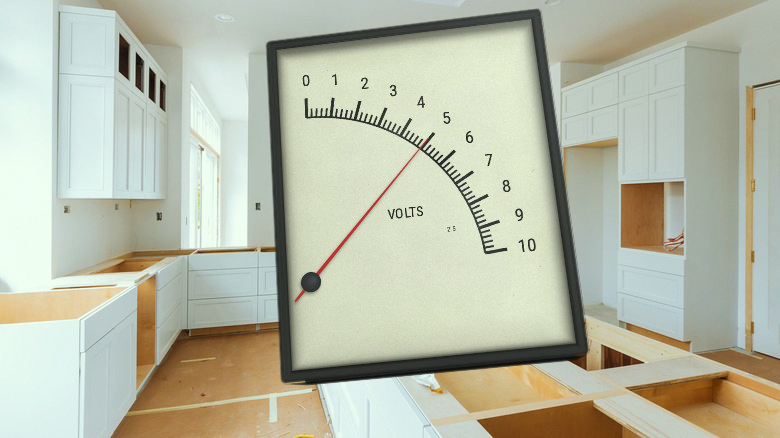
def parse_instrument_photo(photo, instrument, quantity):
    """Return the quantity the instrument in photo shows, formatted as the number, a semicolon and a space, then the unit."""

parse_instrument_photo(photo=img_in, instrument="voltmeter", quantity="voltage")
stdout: 5; V
